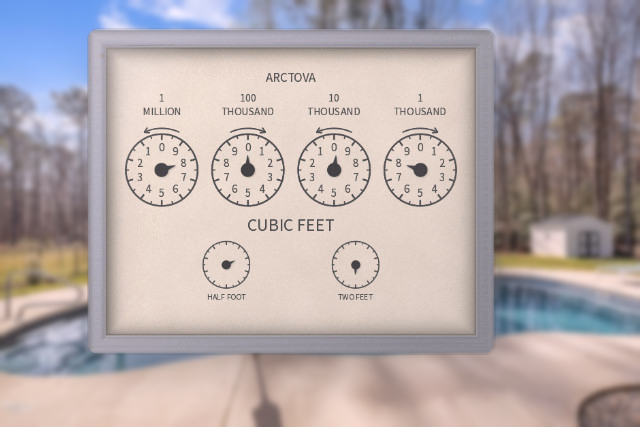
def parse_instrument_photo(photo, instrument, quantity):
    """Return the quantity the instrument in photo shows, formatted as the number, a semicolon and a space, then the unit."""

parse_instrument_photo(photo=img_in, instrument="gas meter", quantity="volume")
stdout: 799800; ft³
